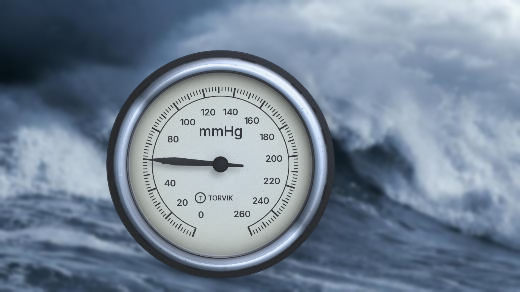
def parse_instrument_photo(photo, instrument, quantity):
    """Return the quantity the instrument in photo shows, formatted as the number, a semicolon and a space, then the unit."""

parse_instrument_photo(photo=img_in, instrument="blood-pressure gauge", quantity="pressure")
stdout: 60; mmHg
